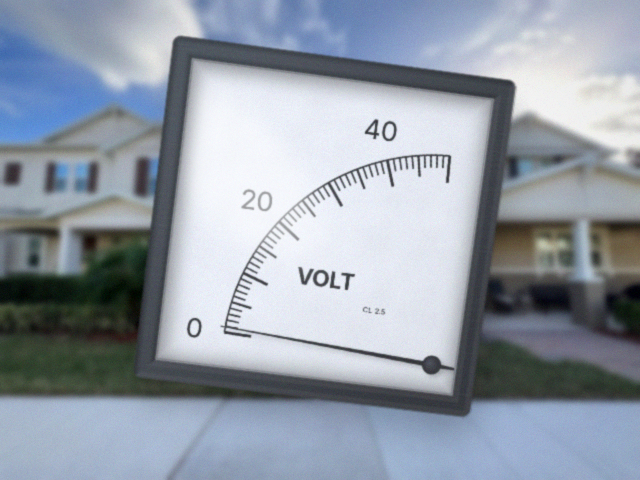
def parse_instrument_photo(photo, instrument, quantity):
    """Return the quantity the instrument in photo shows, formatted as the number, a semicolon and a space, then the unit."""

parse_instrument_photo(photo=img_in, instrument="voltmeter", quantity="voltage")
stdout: 1; V
